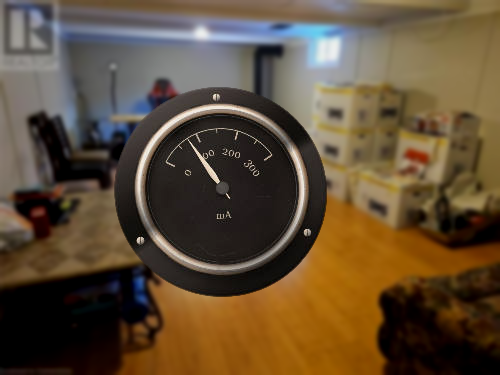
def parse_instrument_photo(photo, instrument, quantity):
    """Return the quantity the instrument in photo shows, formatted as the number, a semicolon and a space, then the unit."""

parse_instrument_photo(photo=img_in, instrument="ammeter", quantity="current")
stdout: 75; mA
